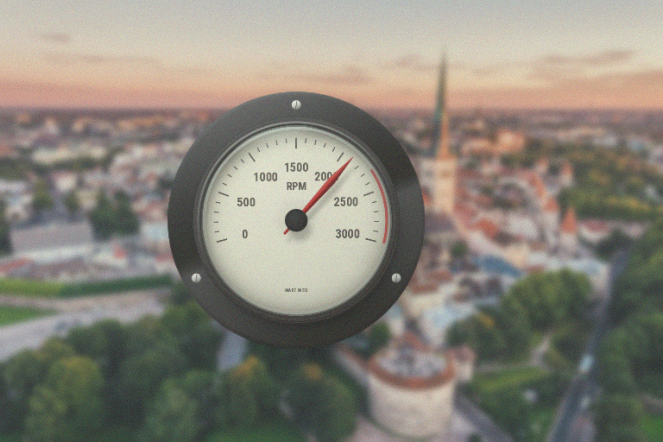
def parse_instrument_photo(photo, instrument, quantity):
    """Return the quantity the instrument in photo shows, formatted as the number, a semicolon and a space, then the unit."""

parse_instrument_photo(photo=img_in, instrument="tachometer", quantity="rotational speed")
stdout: 2100; rpm
